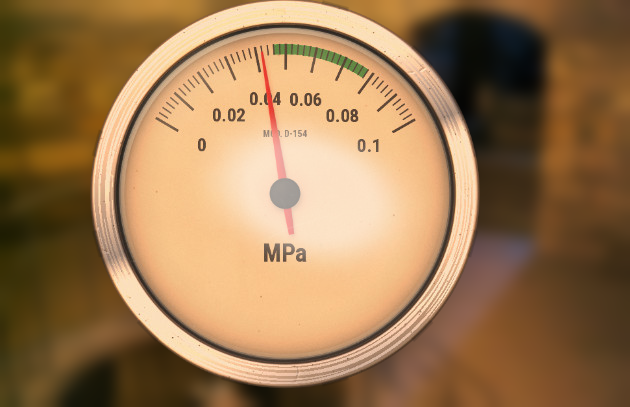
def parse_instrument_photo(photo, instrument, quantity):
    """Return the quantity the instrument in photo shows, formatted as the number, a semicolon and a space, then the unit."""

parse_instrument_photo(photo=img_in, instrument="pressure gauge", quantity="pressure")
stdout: 0.042; MPa
